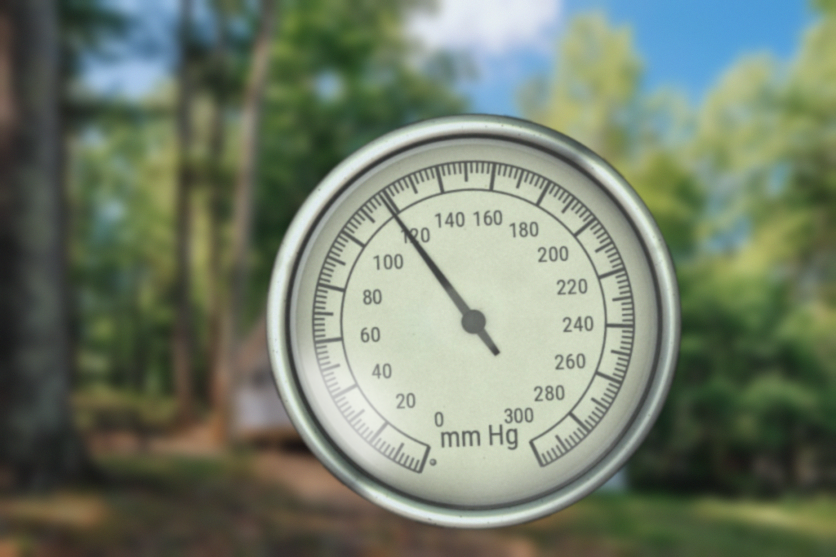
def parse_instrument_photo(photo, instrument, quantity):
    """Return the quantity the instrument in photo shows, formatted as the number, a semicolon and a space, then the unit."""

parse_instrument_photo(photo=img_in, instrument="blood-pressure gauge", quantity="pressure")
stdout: 118; mmHg
